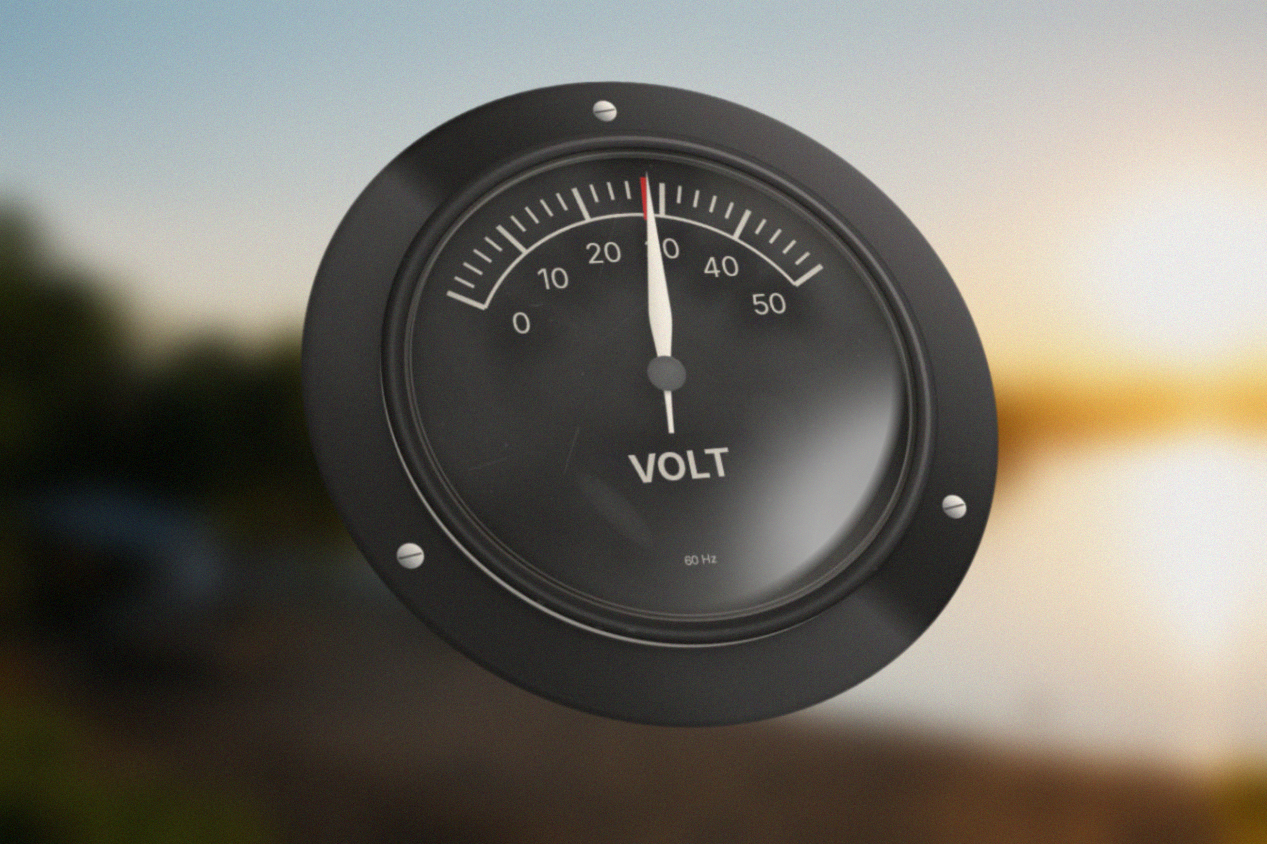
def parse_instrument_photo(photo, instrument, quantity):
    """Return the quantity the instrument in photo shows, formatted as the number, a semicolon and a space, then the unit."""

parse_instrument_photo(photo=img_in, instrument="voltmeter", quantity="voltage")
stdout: 28; V
